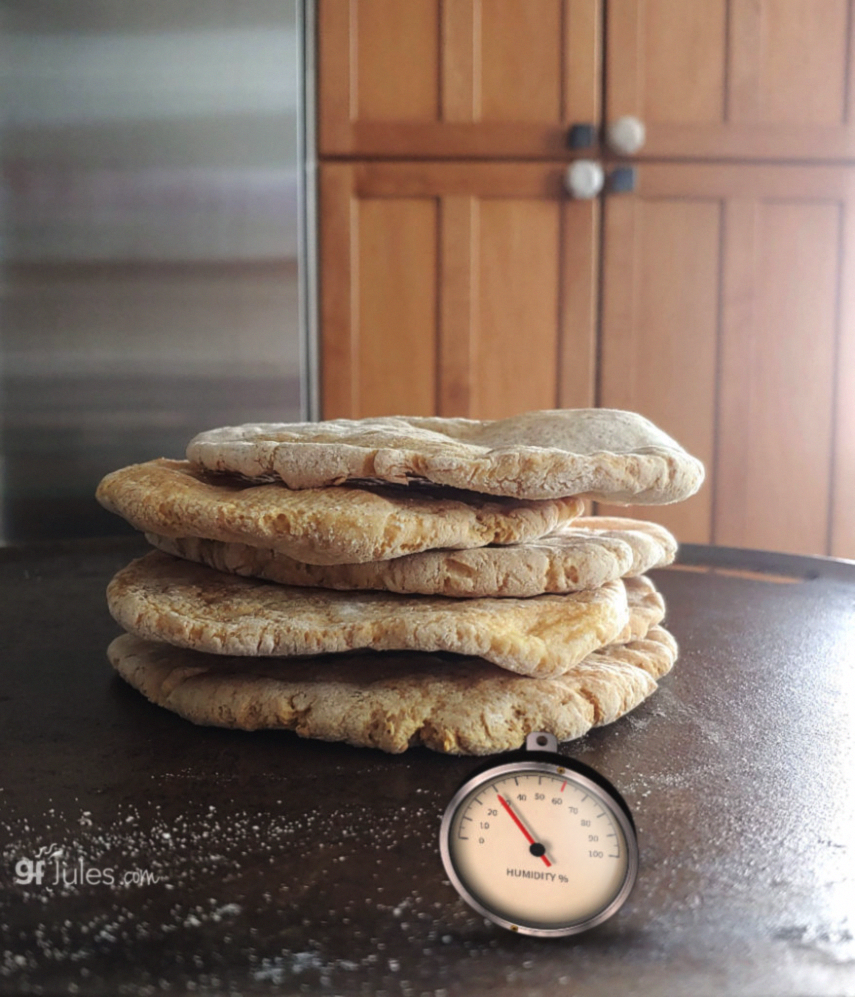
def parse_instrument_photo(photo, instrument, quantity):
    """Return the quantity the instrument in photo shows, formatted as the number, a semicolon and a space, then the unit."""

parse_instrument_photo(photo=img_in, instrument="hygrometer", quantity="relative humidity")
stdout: 30; %
